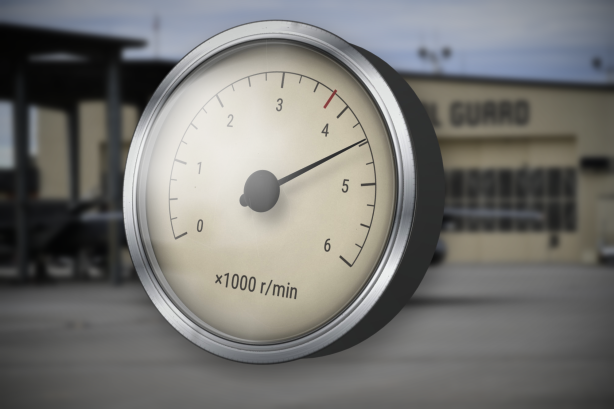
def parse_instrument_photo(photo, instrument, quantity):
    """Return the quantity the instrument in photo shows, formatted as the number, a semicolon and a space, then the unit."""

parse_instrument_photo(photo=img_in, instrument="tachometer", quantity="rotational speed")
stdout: 4500; rpm
